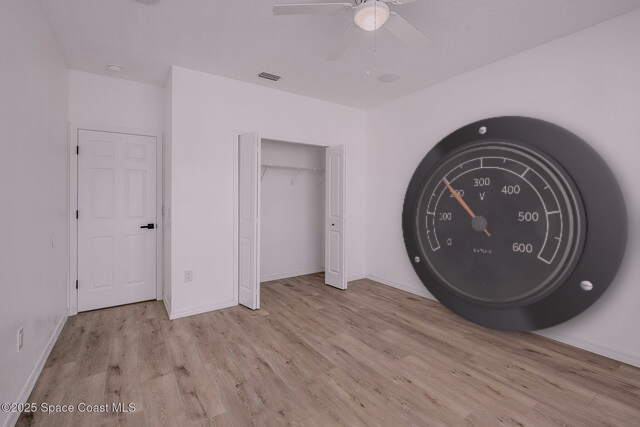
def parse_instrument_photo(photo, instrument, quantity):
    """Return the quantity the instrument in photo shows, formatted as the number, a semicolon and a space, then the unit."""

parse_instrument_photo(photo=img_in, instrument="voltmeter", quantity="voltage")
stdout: 200; V
